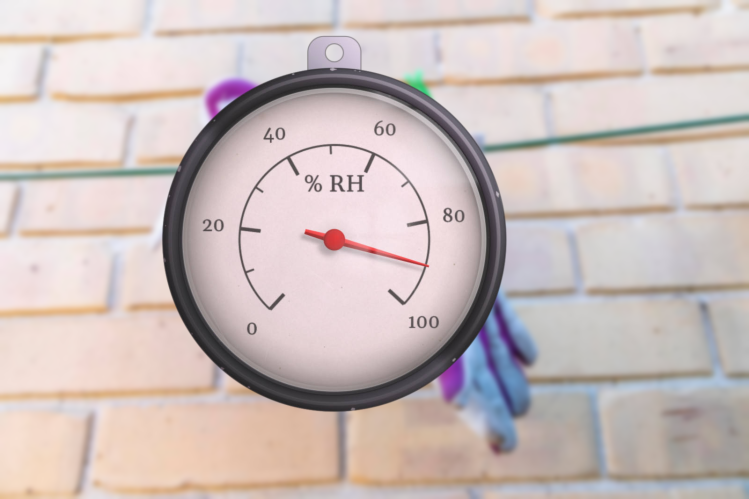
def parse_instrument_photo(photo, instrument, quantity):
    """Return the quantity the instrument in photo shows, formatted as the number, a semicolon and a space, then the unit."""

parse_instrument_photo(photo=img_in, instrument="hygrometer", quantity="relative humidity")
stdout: 90; %
